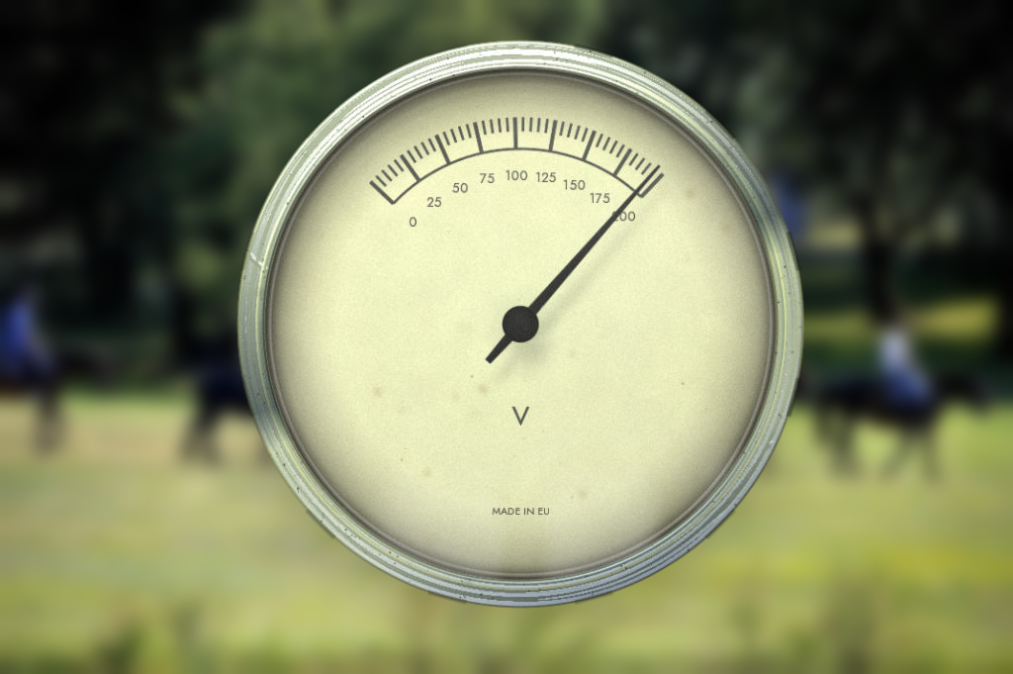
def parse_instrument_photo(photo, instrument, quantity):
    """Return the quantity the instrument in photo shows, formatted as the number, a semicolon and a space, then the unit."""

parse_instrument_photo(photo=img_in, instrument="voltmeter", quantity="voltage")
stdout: 195; V
